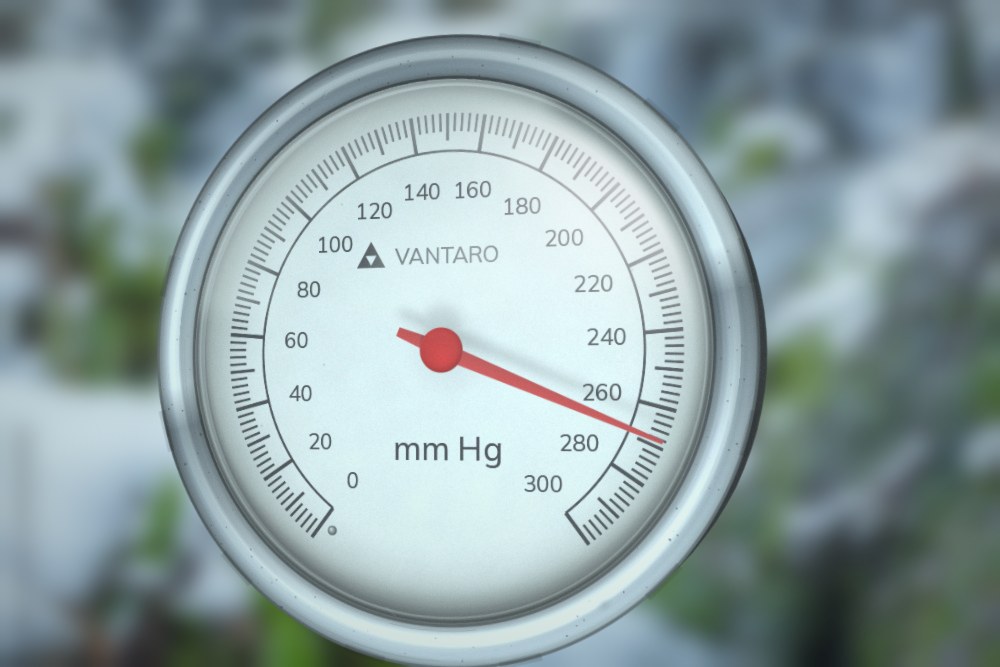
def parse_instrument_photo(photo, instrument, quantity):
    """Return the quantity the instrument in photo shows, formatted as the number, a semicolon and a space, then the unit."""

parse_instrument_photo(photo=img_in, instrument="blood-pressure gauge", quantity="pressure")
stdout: 268; mmHg
